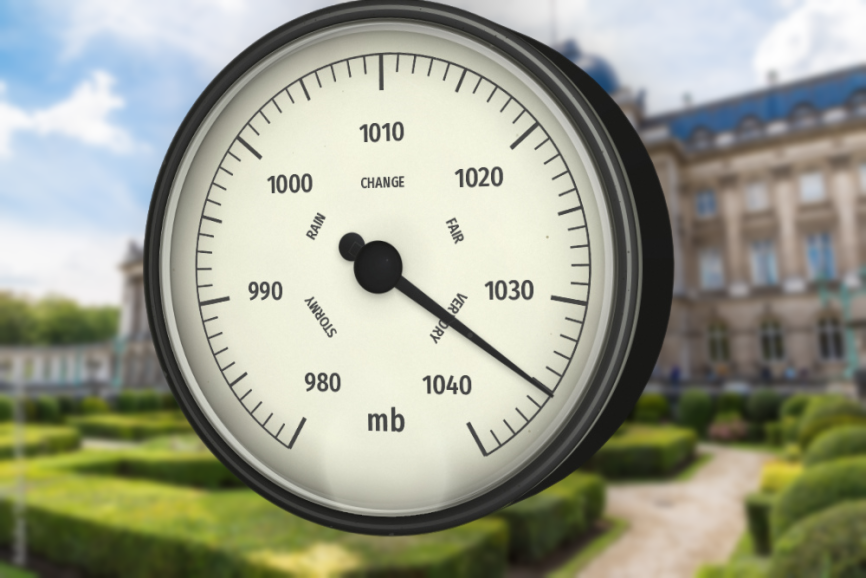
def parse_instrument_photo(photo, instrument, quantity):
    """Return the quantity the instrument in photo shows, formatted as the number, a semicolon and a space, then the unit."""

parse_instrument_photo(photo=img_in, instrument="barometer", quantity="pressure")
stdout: 1035; mbar
